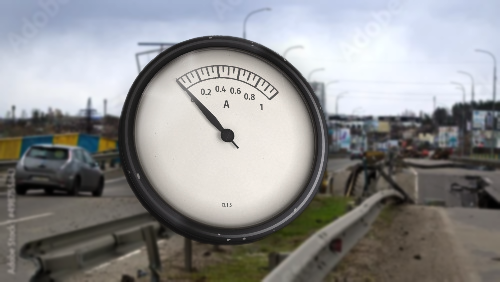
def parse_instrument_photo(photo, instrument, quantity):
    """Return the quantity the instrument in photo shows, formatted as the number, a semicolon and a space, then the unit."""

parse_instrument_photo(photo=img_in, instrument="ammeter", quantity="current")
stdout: 0; A
